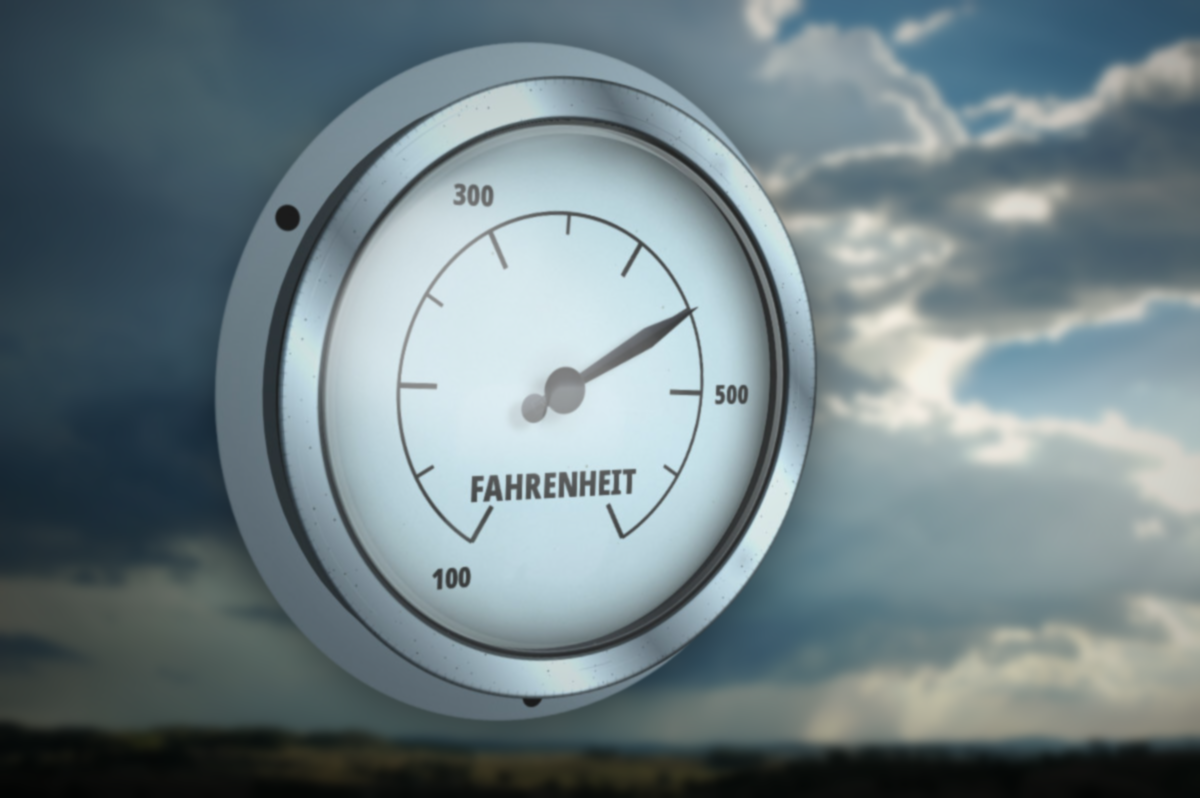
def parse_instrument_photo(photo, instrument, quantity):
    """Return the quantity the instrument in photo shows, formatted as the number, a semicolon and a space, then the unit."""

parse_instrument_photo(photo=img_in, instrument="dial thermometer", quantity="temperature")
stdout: 450; °F
